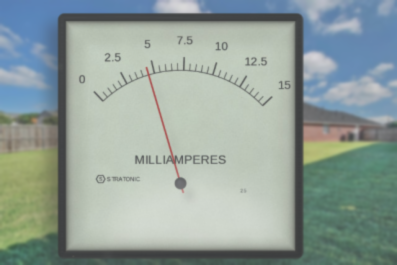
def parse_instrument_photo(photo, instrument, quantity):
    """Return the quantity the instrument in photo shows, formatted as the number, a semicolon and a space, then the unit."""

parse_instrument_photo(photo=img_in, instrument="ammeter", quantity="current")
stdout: 4.5; mA
